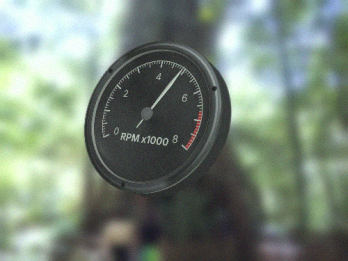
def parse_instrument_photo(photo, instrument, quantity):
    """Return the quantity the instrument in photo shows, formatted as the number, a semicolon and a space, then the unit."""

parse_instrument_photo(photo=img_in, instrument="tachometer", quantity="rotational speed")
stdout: 5000; rpm
